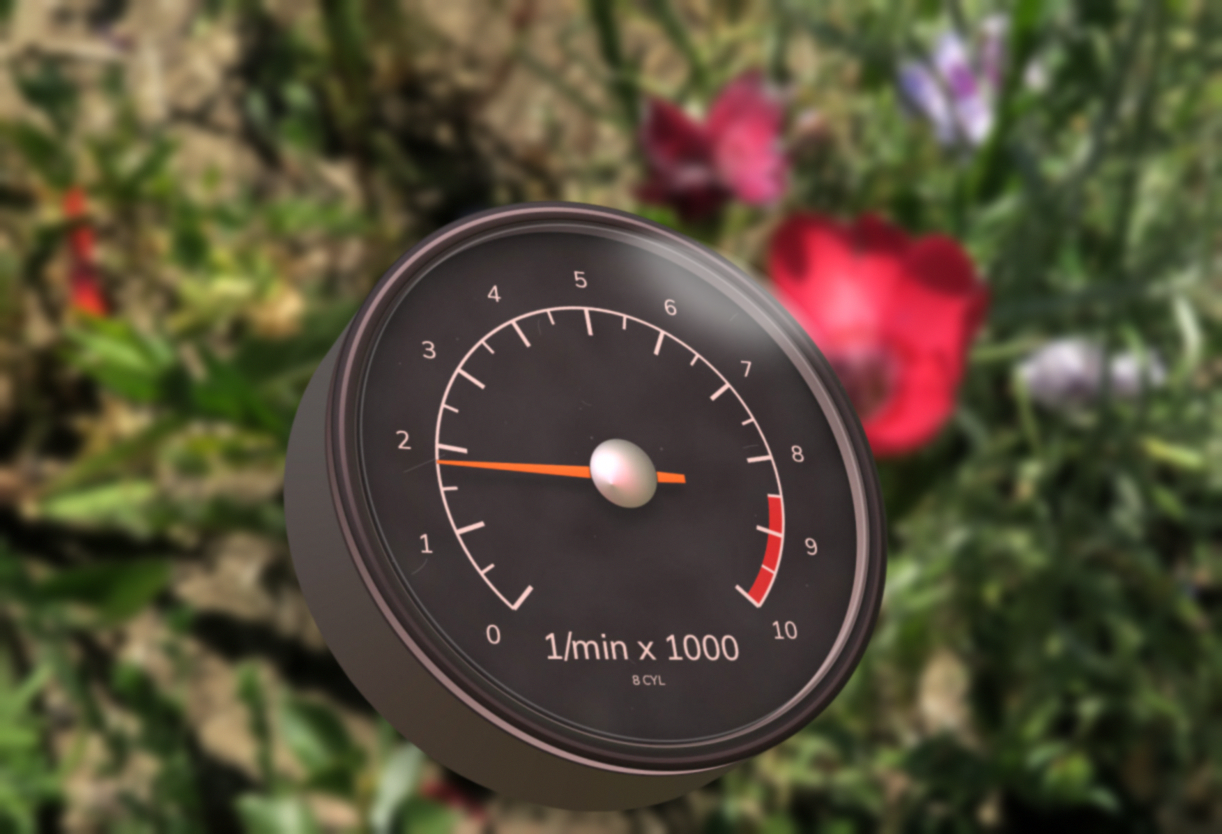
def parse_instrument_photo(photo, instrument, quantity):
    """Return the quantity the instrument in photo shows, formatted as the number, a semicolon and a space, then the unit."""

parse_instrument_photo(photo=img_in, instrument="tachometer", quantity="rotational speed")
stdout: 1750; rpm
